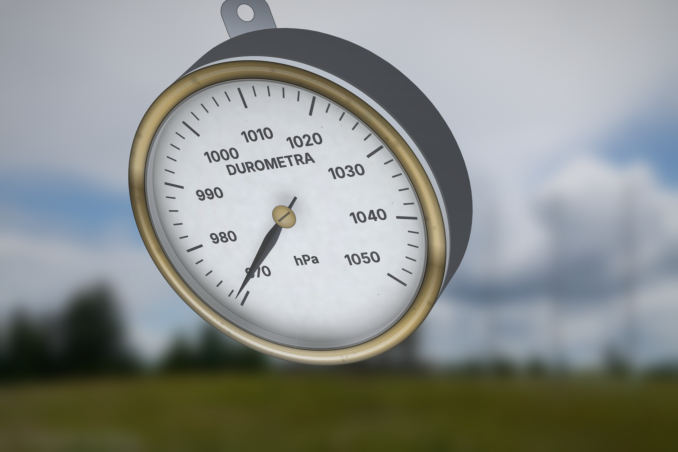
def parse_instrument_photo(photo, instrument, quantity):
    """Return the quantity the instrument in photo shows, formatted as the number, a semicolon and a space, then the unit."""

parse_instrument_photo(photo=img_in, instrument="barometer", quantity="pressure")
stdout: 971; hPa
